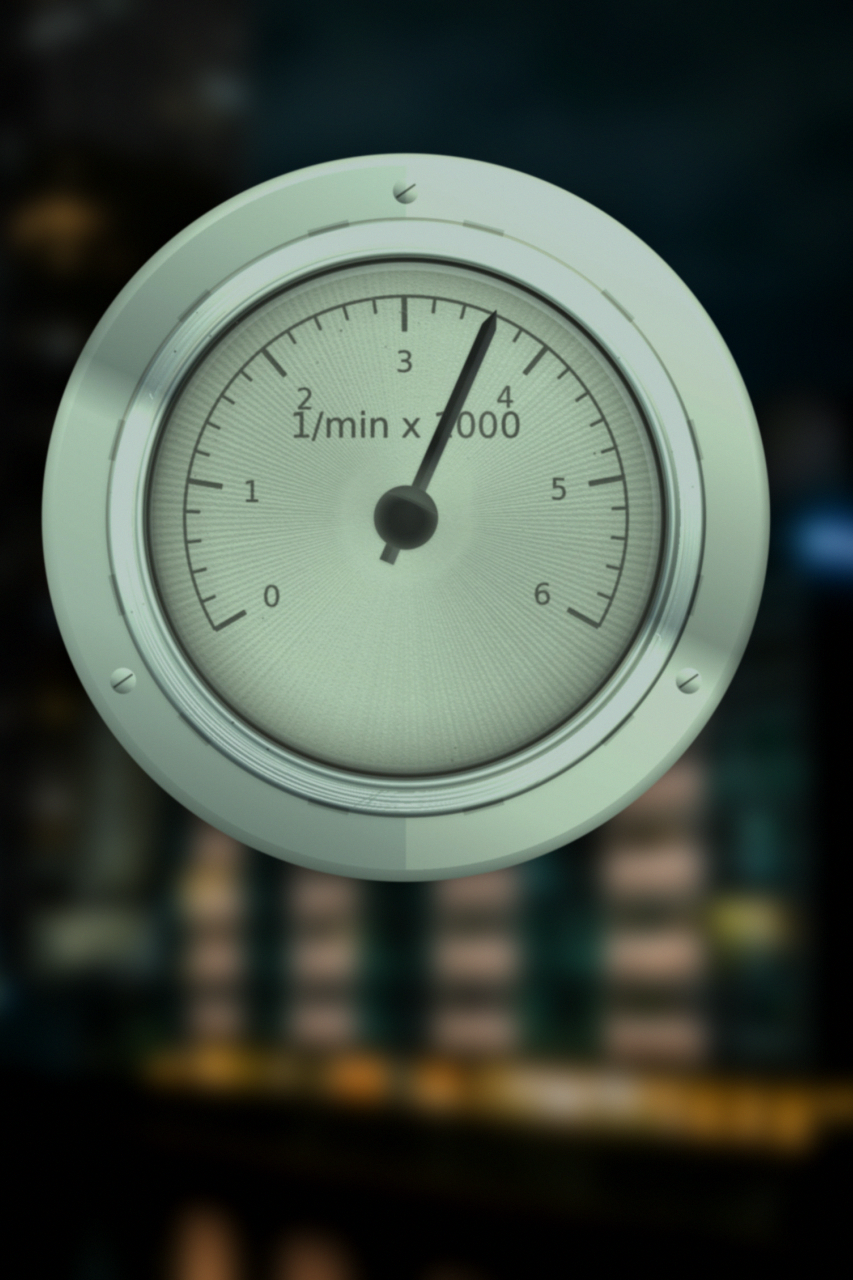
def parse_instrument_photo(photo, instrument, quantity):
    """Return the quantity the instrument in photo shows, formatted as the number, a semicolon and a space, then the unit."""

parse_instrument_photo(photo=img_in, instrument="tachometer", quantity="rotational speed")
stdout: 3600; rpm
